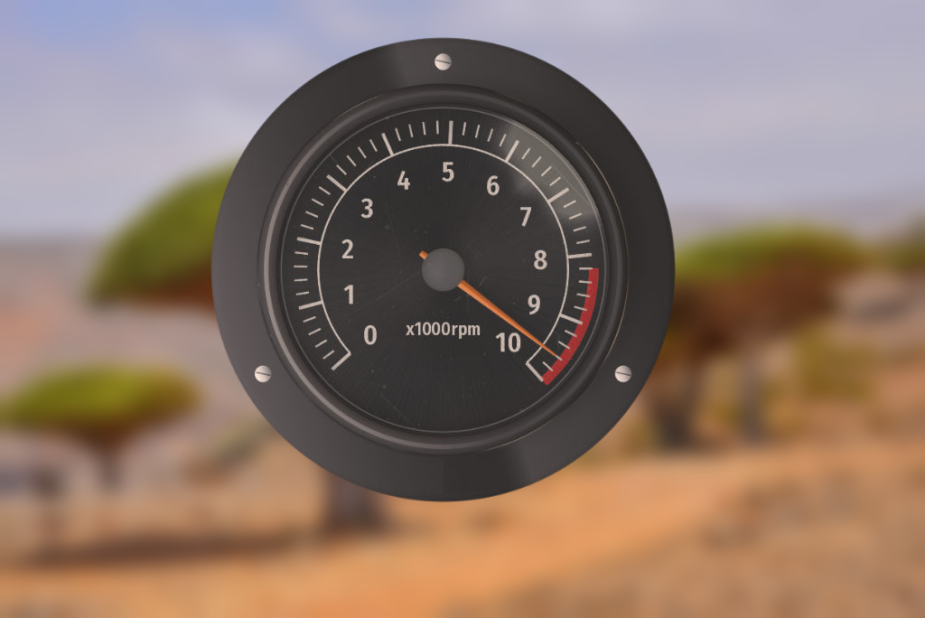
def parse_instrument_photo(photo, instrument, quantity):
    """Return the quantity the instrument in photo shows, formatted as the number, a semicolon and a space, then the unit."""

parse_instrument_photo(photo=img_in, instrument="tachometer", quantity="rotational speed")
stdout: 9600; rpm
